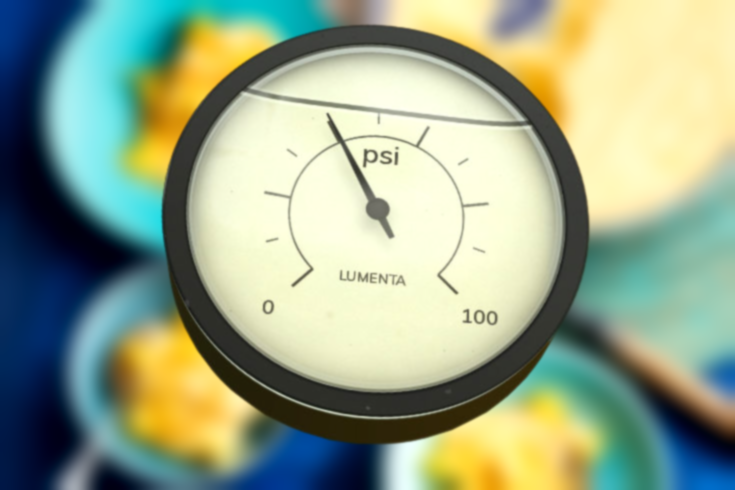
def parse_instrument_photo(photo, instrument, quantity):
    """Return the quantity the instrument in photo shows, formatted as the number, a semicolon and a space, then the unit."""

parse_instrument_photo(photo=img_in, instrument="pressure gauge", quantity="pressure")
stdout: 40; psi
